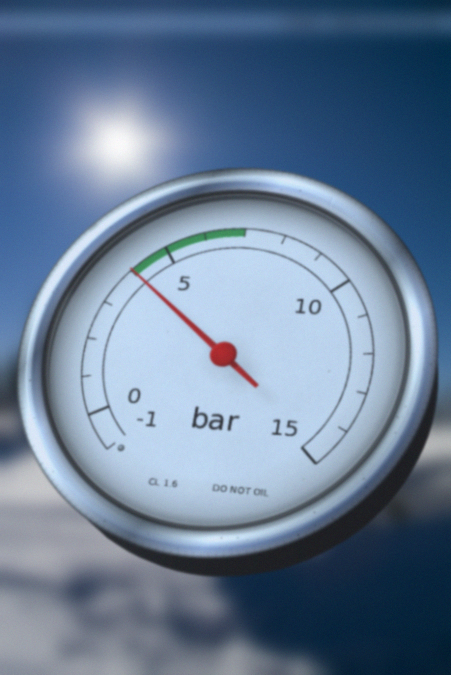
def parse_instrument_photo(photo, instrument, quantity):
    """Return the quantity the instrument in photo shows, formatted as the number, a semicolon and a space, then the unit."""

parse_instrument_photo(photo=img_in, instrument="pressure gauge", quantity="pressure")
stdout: 4; bar
